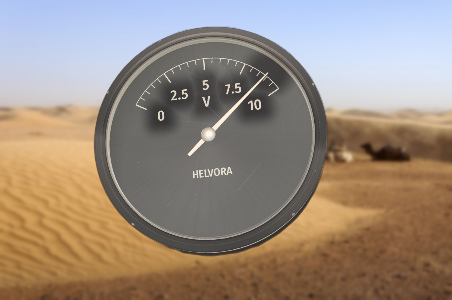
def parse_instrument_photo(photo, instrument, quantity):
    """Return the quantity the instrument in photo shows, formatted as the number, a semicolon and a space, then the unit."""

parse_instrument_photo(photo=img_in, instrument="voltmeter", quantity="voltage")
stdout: 9; V
